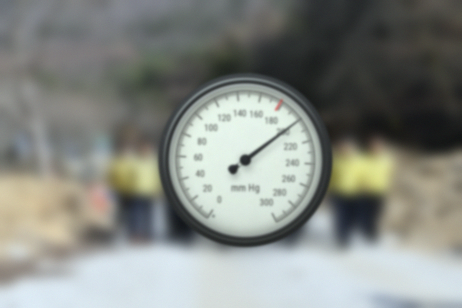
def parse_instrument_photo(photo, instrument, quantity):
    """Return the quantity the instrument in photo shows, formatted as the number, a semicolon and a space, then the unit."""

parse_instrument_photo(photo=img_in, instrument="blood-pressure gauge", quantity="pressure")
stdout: 200; mmHg
